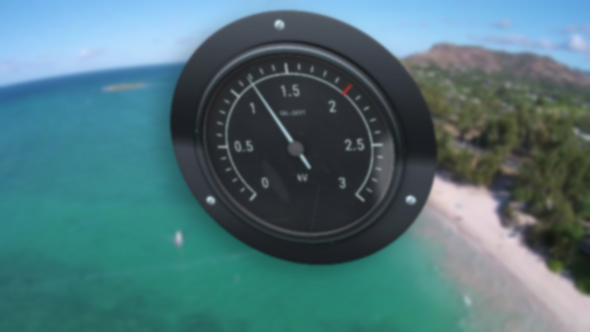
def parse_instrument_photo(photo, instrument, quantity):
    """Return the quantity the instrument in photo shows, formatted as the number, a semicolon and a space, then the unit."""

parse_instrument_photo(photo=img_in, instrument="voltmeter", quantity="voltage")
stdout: 1.2; kV
